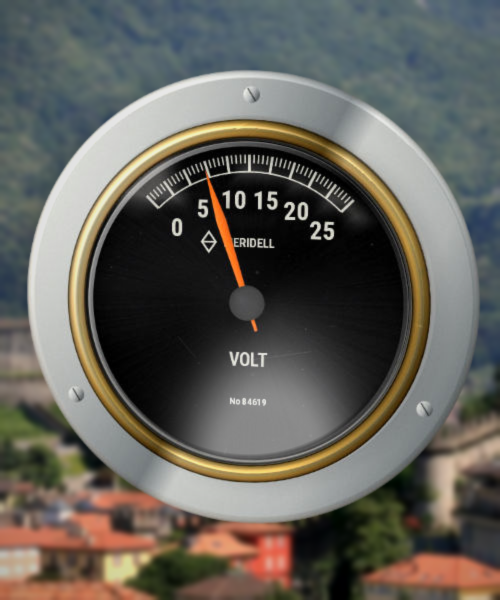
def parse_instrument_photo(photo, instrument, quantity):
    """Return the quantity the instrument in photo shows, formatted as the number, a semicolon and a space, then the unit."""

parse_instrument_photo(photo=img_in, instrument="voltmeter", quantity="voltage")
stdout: 7.5; V
